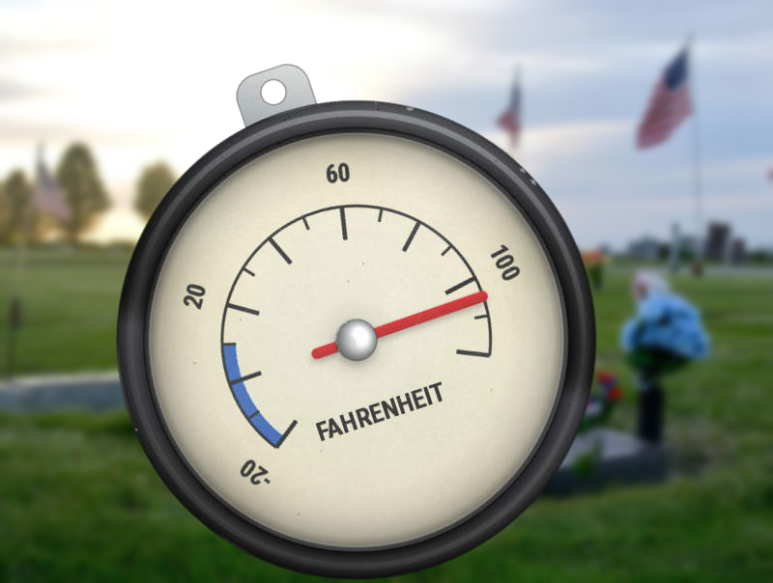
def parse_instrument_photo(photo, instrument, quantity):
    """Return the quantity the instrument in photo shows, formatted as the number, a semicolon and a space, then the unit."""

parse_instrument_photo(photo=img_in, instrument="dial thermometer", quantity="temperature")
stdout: 105; °F
